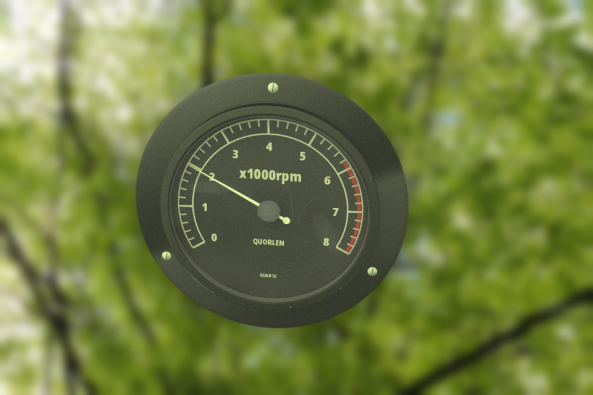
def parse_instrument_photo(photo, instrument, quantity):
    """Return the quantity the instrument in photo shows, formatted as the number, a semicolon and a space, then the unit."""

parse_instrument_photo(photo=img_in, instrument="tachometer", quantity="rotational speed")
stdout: 2000; rpm
